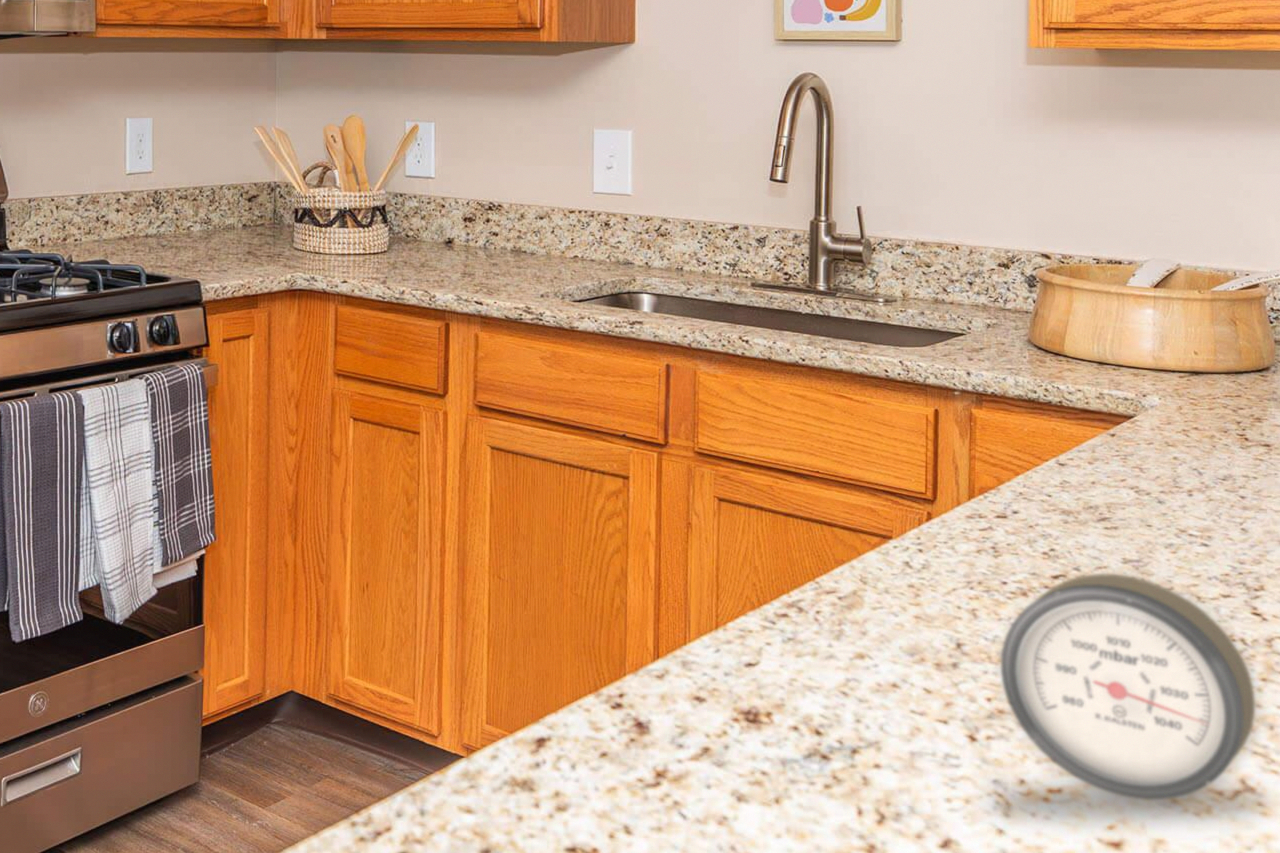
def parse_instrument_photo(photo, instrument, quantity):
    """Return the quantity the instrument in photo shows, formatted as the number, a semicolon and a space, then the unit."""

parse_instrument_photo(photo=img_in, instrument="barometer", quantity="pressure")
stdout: 1035; mbar
